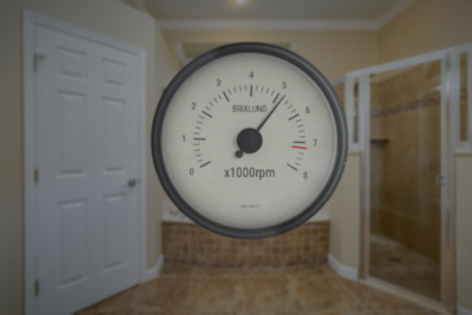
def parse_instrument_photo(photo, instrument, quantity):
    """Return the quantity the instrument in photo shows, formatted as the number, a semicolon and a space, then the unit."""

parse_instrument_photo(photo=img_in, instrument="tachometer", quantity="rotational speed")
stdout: 5200; rpm
